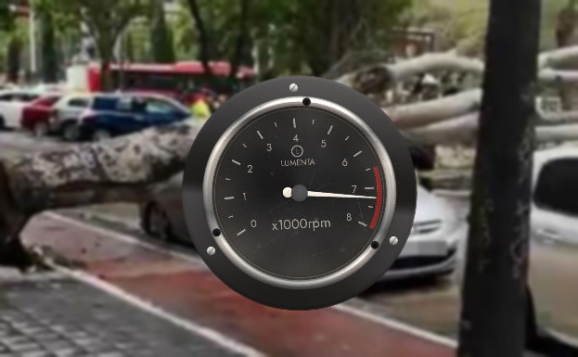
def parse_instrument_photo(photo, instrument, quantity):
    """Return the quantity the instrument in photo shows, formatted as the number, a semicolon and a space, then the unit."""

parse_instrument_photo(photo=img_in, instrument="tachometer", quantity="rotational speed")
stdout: 7250; rpm
